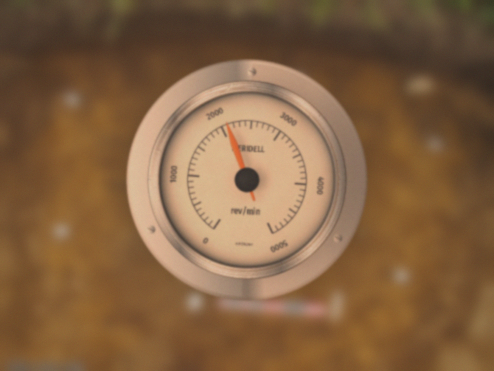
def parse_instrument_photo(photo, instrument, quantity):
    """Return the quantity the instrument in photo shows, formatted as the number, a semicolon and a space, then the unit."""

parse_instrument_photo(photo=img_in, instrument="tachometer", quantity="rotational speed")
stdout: 2100; rpm
